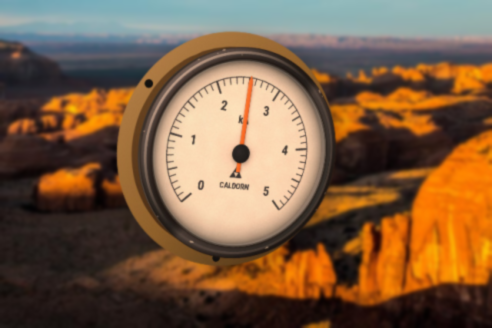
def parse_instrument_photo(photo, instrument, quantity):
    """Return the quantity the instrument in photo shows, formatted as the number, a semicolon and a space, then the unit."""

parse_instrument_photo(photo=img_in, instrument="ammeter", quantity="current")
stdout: 2.5; kA
